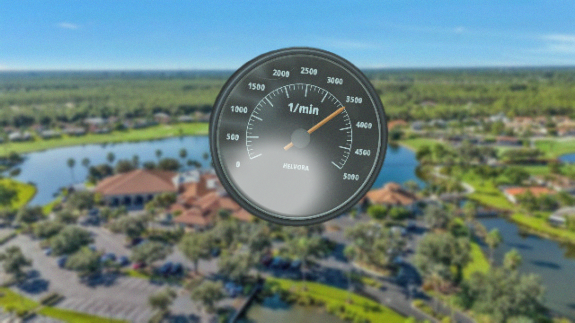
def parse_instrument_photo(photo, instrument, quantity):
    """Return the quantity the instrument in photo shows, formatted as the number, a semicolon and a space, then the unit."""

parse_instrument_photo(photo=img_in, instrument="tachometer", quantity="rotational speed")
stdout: 3500; rpm
